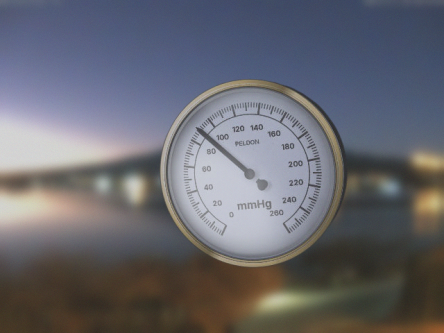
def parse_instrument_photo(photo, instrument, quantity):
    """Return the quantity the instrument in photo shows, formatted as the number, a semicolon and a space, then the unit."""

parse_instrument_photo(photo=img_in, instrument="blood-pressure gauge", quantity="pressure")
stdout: 90; mmHg
